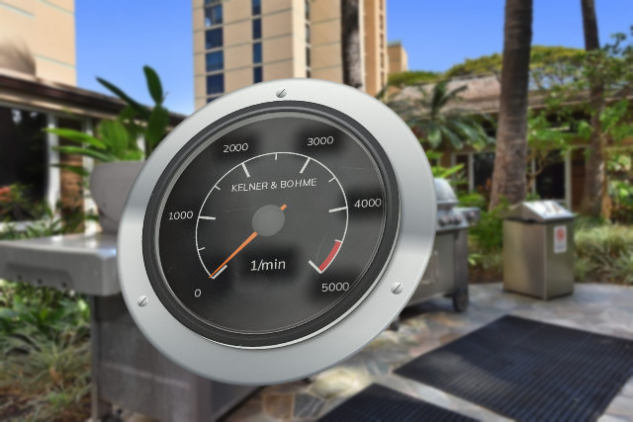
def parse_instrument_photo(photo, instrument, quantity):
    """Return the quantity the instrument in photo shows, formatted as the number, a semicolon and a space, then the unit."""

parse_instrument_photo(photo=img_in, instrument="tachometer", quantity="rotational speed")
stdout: 0; rpm
